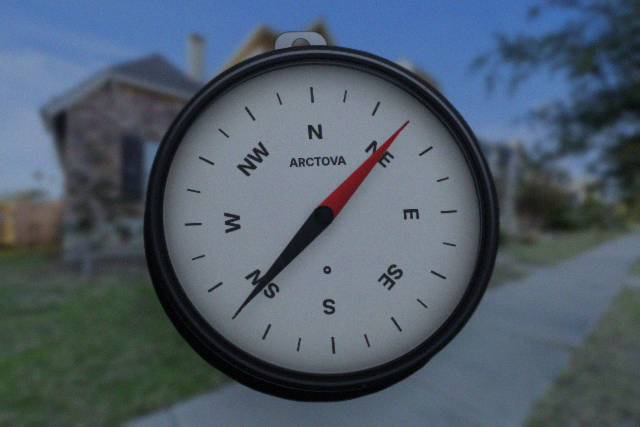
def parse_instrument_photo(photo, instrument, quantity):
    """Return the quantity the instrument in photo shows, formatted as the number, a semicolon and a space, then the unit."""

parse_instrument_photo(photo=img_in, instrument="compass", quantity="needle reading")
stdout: 45; °
